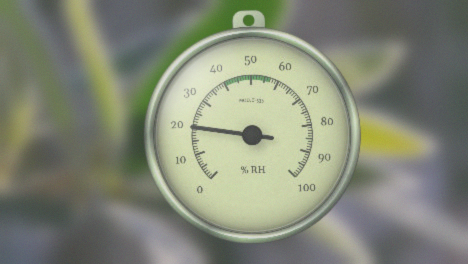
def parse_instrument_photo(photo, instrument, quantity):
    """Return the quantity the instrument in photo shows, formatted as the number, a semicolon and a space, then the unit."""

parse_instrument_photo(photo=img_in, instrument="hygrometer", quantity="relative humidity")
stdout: 20; %
